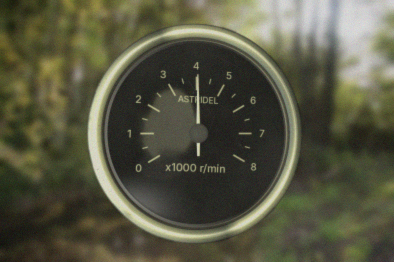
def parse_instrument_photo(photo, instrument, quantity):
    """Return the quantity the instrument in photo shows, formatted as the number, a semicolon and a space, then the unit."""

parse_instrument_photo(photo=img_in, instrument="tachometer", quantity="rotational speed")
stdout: 4000; rpm
